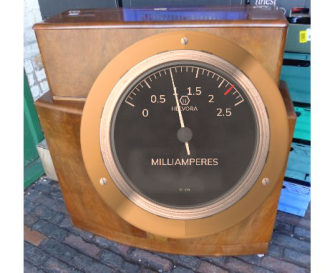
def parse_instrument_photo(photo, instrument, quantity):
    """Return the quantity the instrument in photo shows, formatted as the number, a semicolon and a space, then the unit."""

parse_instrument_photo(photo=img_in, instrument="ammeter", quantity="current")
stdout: 1; mA
